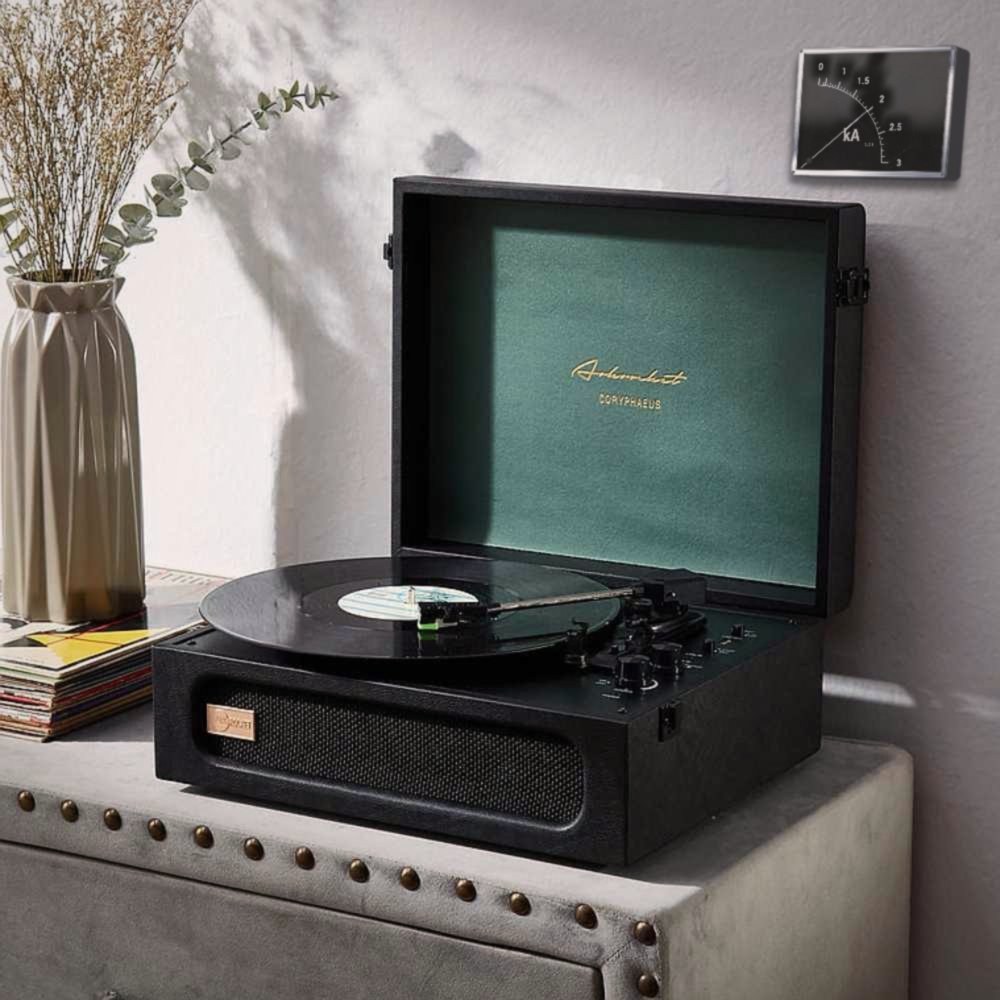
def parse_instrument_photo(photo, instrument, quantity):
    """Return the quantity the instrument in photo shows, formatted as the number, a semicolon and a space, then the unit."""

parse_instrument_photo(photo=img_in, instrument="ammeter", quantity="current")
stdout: 2; kA
